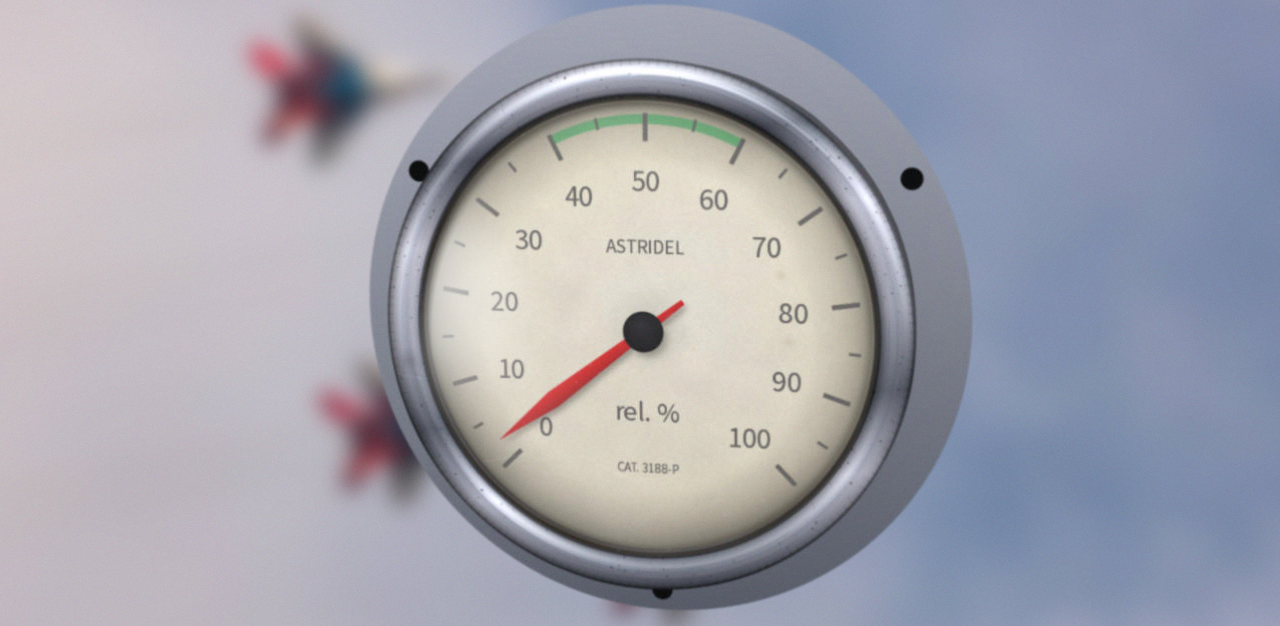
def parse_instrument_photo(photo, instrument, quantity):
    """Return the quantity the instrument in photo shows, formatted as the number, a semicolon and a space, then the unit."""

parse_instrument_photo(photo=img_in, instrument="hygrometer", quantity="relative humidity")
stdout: 2.5; %
